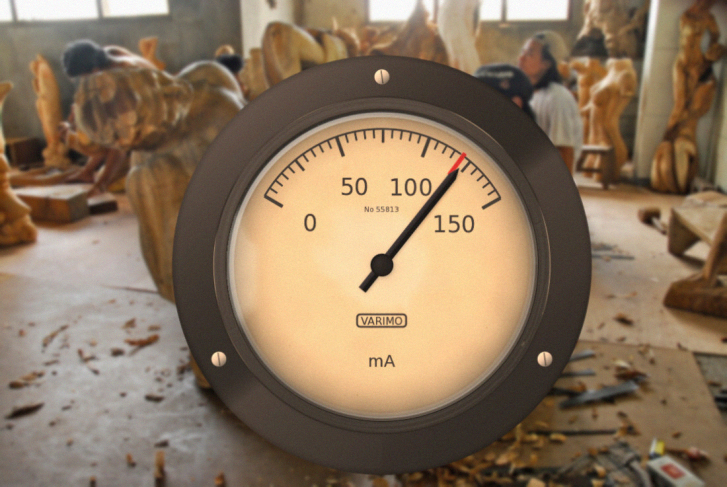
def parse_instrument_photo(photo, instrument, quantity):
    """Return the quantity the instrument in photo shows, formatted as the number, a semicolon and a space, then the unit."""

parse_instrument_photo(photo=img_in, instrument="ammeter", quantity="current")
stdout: 122.5; mA
